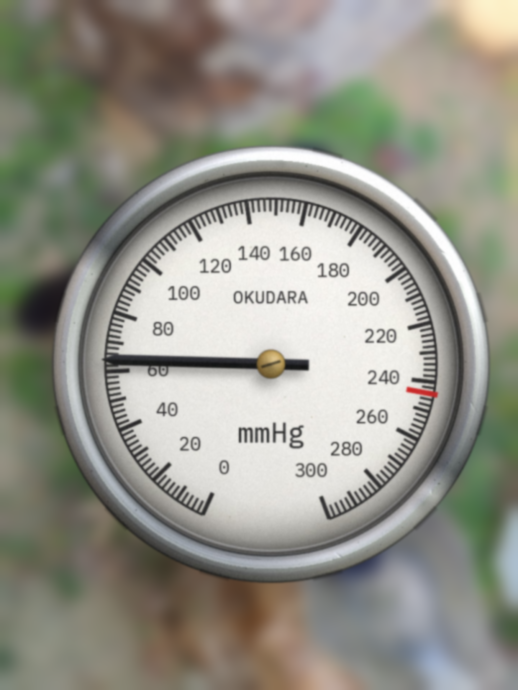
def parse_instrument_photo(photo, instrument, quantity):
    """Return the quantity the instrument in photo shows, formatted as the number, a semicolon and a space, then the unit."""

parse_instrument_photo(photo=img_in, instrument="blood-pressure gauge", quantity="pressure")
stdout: 64; mmHg
